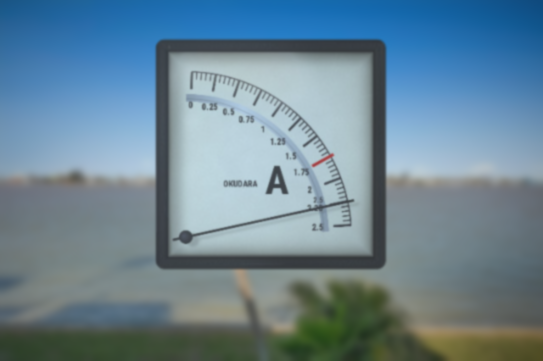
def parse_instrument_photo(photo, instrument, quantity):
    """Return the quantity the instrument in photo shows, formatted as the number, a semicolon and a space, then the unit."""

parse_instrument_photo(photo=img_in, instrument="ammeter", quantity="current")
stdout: 2.25; A
